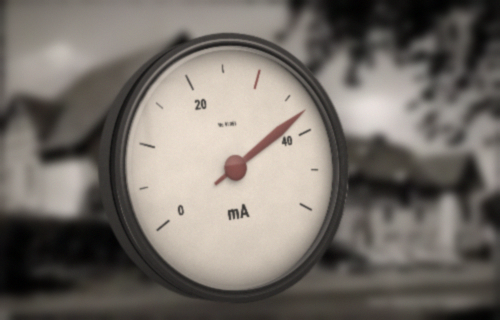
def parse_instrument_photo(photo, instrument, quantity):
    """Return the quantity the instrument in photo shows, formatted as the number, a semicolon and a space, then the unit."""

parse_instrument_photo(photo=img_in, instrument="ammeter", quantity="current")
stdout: 37.5; mA
